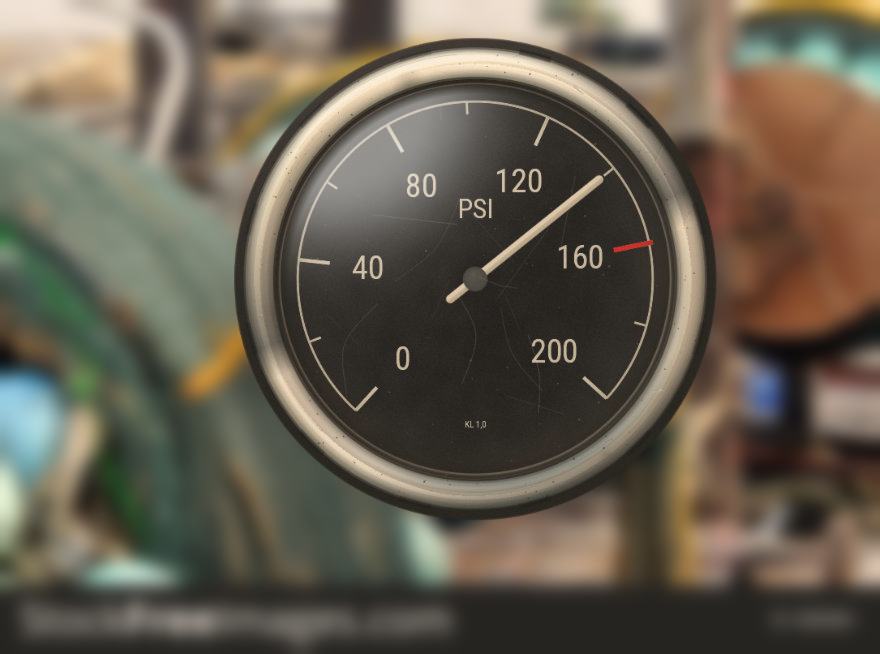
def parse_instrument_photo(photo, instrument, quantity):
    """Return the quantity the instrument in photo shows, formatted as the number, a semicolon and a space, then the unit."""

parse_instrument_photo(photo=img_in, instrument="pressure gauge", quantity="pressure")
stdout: 140; psi
